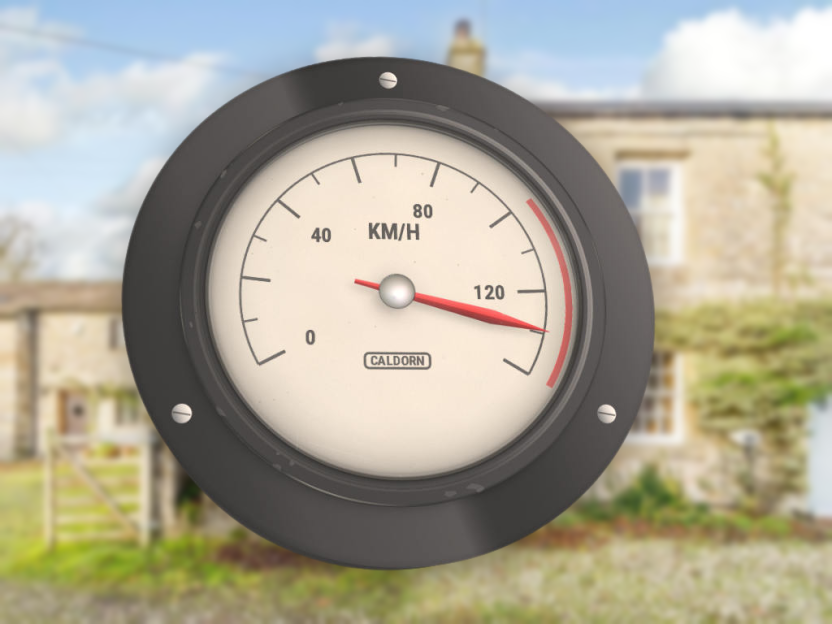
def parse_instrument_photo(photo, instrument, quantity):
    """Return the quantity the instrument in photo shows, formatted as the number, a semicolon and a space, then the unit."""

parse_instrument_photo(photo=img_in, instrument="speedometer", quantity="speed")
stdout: 130; km/h
